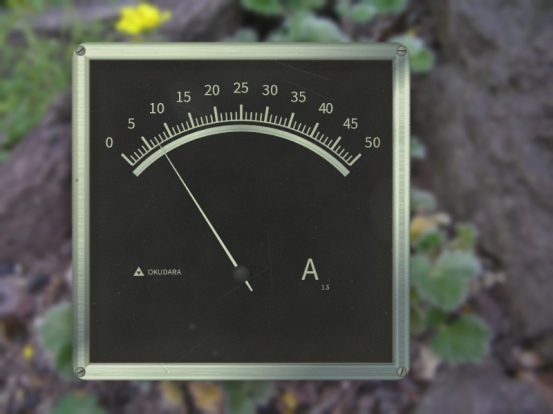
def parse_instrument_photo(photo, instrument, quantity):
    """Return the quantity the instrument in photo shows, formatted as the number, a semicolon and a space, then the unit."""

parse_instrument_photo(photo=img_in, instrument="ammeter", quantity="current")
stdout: 7; A
